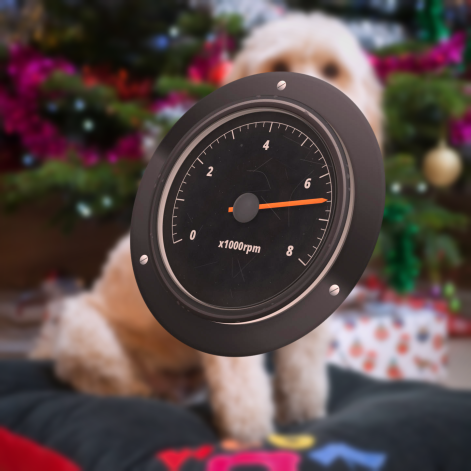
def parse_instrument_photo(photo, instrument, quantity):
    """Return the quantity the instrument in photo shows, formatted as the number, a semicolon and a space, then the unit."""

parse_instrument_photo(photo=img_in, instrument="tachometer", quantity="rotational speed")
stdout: 6600; rpm
